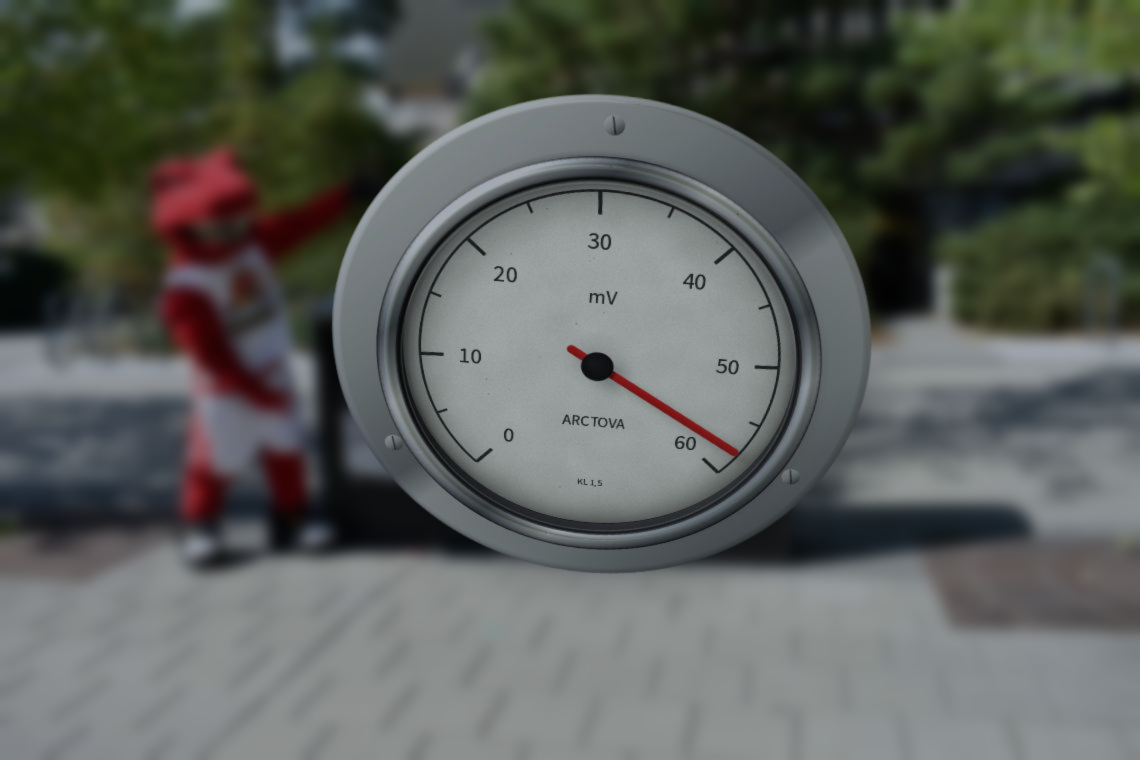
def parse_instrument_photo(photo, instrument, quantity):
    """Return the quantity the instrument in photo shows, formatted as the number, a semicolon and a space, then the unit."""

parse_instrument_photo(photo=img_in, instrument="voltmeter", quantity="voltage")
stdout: 57.5; mV
